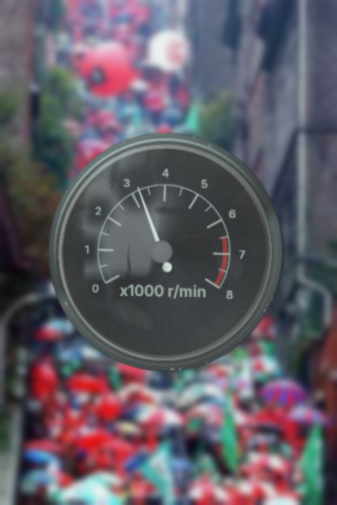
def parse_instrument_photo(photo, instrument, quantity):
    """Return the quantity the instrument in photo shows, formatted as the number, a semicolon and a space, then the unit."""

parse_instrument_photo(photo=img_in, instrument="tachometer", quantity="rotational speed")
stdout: 3250; rpm
